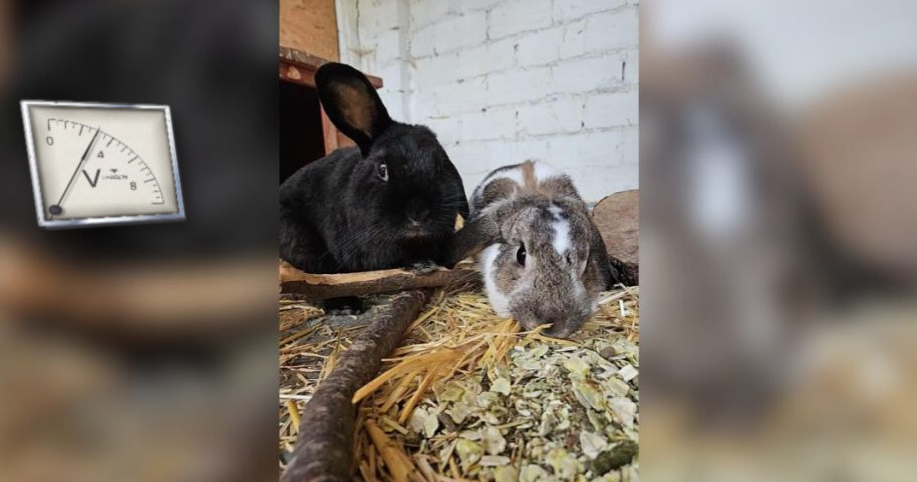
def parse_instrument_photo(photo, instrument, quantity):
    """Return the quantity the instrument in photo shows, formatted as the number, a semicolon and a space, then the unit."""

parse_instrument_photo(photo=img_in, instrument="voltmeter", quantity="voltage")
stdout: 3; V
